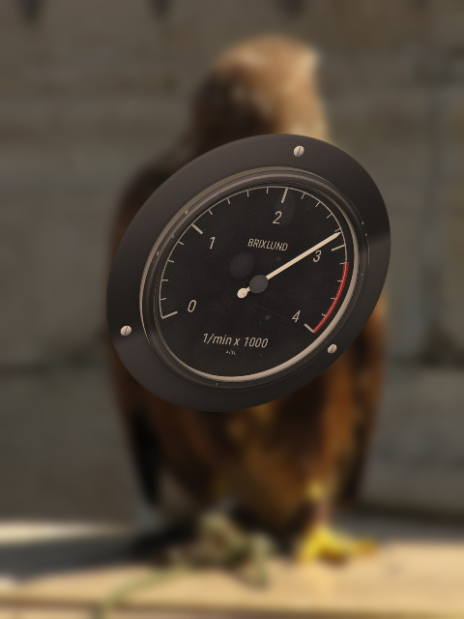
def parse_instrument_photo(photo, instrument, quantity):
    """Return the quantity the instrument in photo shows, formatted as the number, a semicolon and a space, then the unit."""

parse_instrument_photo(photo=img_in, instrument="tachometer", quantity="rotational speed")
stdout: 2800; rpm
